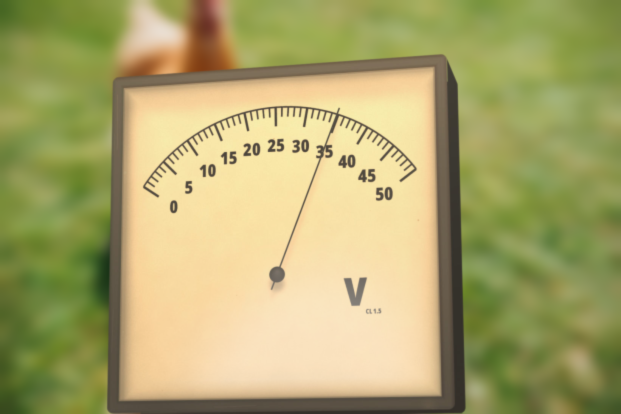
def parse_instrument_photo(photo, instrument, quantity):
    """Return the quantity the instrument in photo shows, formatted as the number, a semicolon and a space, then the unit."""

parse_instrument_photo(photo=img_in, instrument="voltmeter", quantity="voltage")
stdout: 35; V
